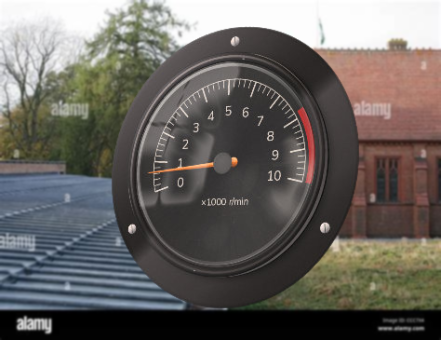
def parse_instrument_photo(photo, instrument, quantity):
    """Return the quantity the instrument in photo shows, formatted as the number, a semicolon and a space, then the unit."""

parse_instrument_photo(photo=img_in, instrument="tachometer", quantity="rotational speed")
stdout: 600; rpm
